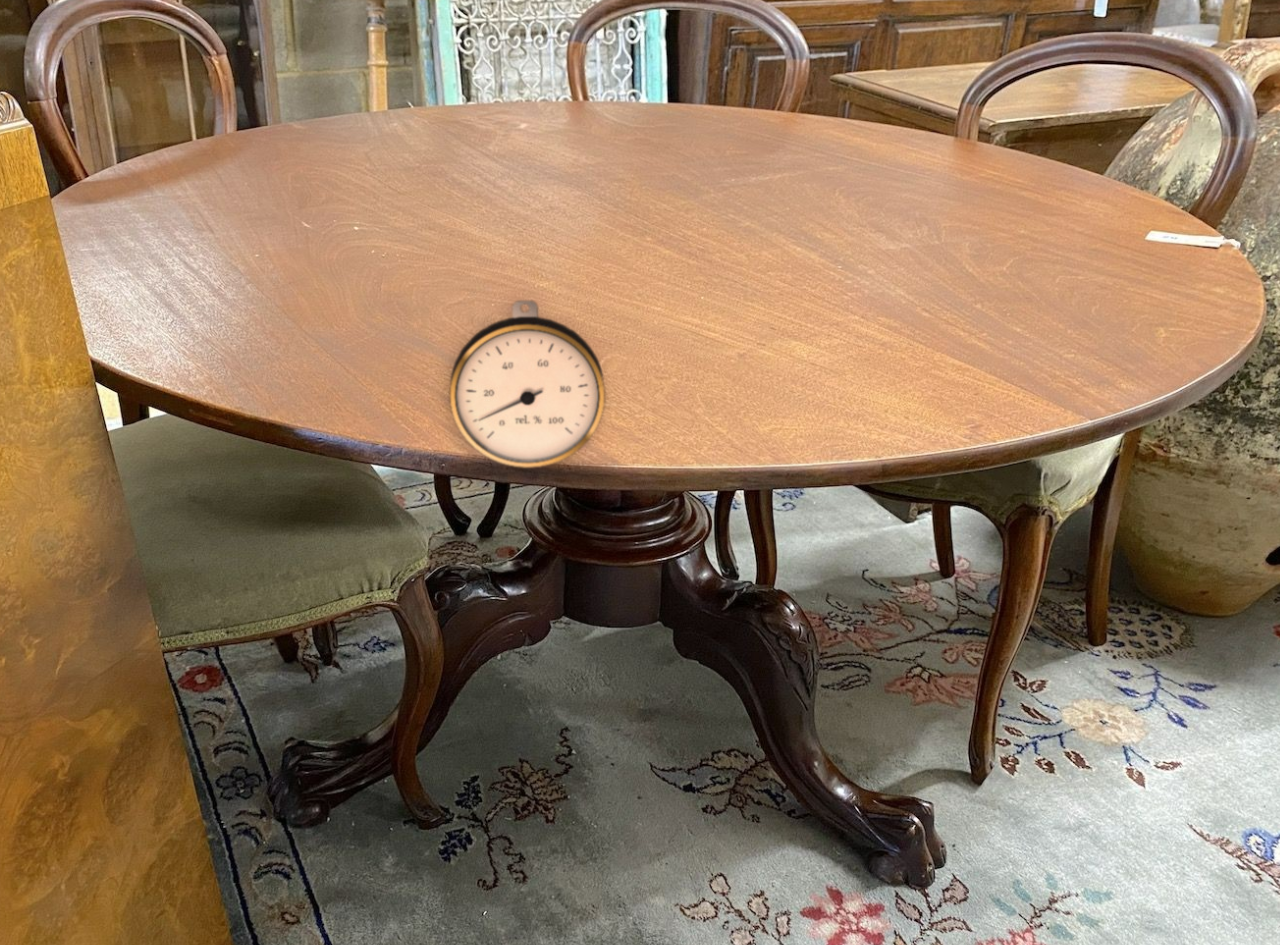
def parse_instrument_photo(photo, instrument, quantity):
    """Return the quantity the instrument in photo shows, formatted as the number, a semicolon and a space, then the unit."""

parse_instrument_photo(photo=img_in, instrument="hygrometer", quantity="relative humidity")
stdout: 8; %
